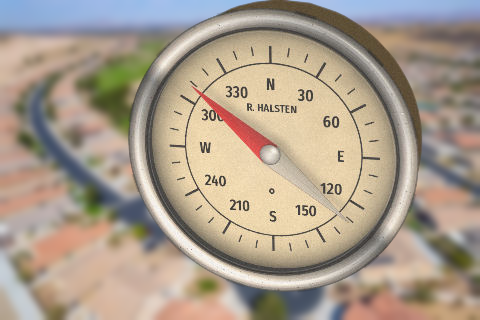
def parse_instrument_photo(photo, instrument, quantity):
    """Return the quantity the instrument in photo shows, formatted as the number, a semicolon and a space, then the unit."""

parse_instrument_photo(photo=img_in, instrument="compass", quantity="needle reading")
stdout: 310; °
